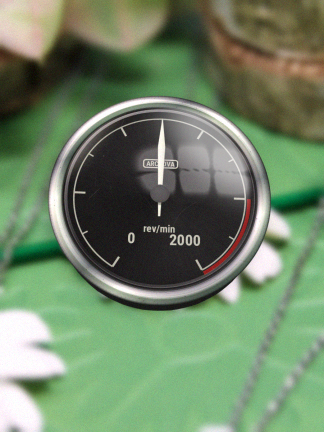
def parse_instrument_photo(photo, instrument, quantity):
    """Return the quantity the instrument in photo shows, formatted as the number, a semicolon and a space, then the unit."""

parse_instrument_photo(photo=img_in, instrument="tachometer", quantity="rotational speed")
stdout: 1000; rpm
